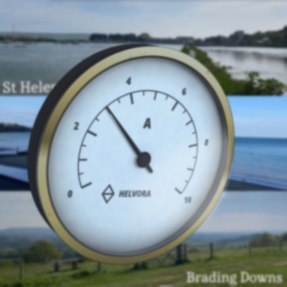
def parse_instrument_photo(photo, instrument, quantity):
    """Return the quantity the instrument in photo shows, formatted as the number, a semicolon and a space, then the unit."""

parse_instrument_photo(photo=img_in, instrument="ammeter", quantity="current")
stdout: 3; A
